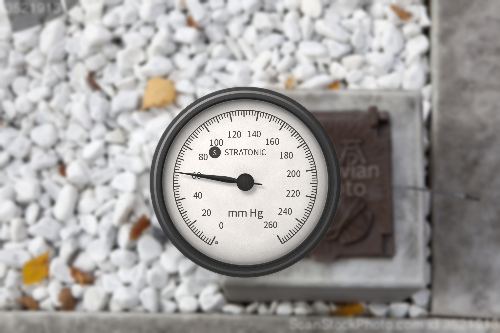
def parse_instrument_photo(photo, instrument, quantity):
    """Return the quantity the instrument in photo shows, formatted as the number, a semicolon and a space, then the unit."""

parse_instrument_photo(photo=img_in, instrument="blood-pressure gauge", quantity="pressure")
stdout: 60; mmHg
